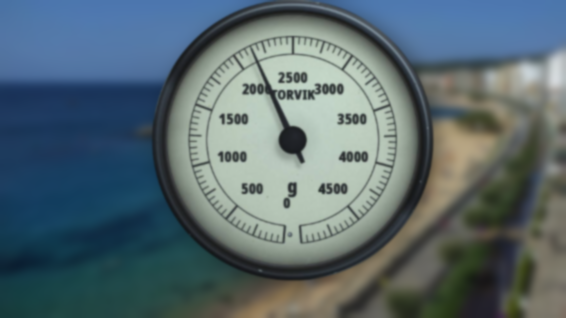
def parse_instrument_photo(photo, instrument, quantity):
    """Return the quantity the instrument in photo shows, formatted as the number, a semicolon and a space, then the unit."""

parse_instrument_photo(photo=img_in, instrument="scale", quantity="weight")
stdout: 2150; g
